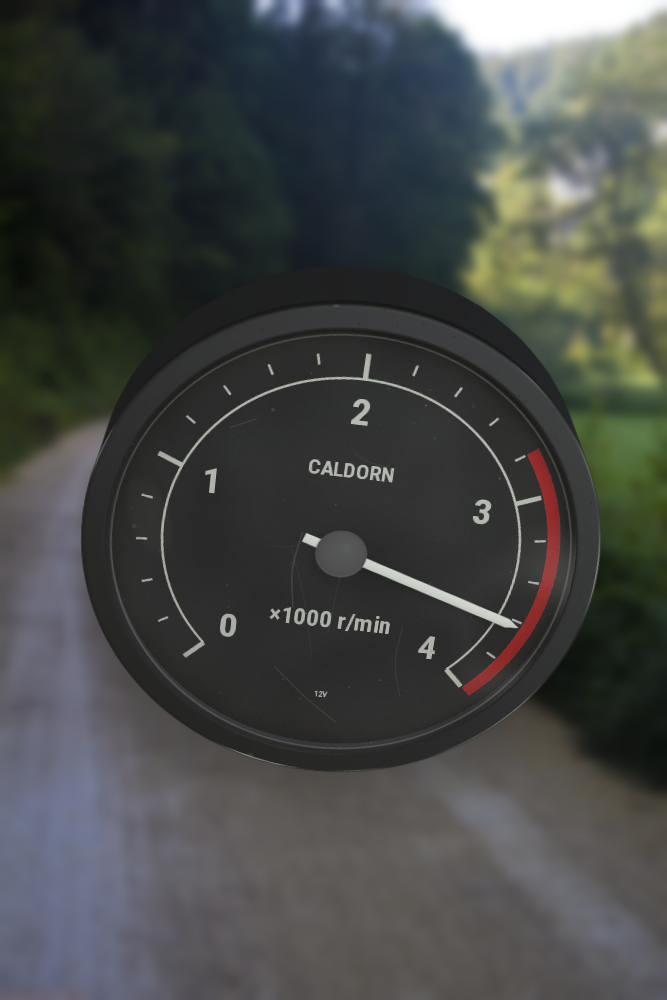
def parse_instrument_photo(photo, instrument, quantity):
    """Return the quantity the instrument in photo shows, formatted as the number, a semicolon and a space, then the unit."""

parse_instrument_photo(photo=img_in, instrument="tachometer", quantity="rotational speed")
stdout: 3600; rpm
